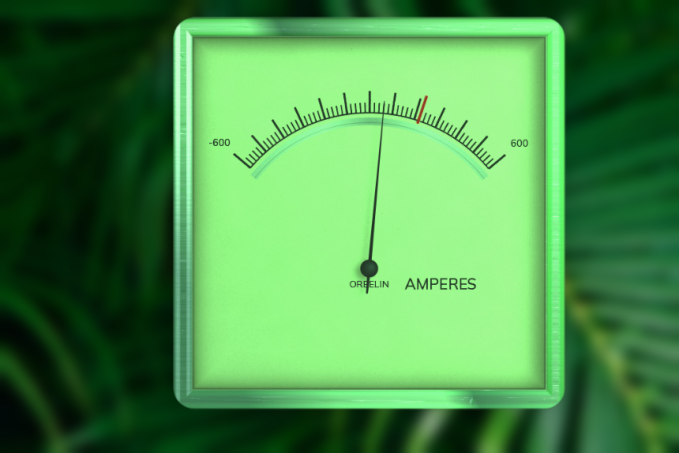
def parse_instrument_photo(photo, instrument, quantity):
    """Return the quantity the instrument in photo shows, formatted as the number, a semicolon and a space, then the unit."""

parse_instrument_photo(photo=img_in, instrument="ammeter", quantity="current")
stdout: 60; A
